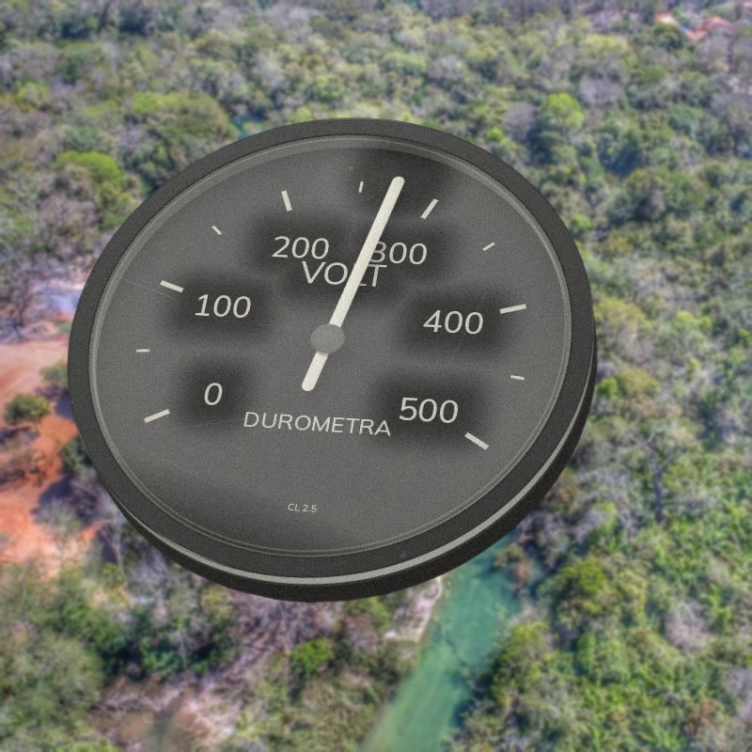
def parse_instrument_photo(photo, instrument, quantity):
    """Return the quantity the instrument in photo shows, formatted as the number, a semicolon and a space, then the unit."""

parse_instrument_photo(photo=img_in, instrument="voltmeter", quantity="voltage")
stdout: 275; V
